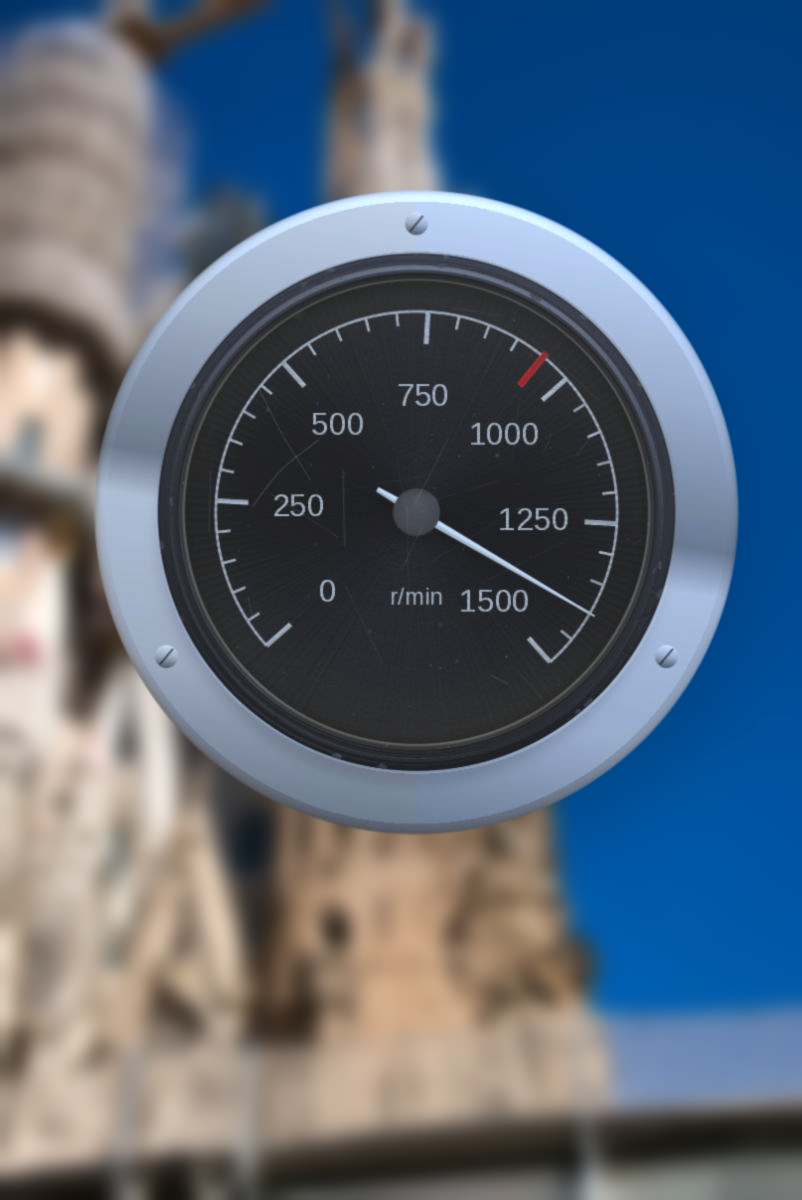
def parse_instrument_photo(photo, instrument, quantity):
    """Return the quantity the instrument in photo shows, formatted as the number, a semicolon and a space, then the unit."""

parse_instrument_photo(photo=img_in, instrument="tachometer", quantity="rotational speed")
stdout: 1400; rpm
